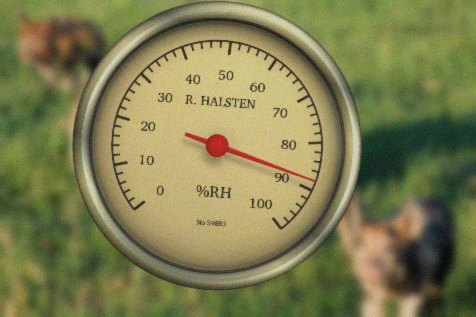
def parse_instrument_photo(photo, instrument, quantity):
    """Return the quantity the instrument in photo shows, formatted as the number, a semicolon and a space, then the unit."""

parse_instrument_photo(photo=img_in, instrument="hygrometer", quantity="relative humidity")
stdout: 88; %
